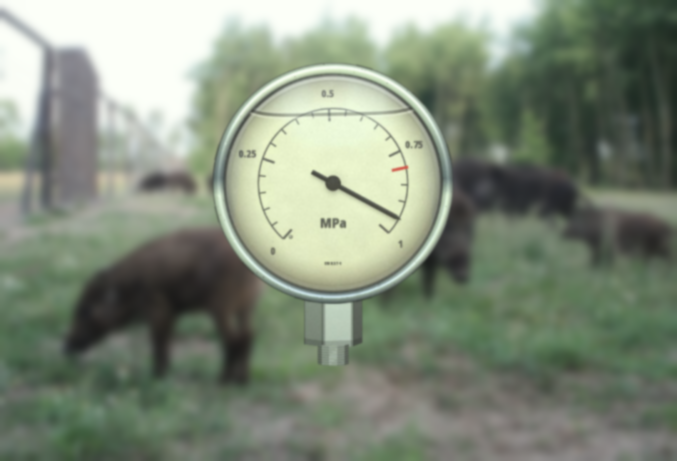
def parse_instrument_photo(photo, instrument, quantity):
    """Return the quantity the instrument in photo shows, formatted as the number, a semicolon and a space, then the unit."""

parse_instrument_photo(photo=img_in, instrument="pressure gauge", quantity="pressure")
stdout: 0.95; MPa
